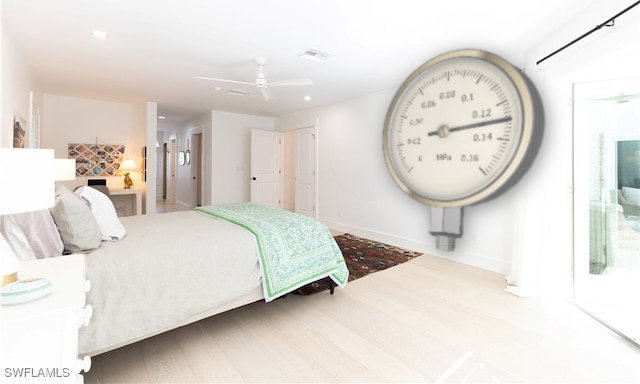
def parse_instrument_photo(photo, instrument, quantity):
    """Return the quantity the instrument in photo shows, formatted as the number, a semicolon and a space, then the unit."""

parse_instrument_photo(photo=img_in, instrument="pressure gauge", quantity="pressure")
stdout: 0.13; MPa
